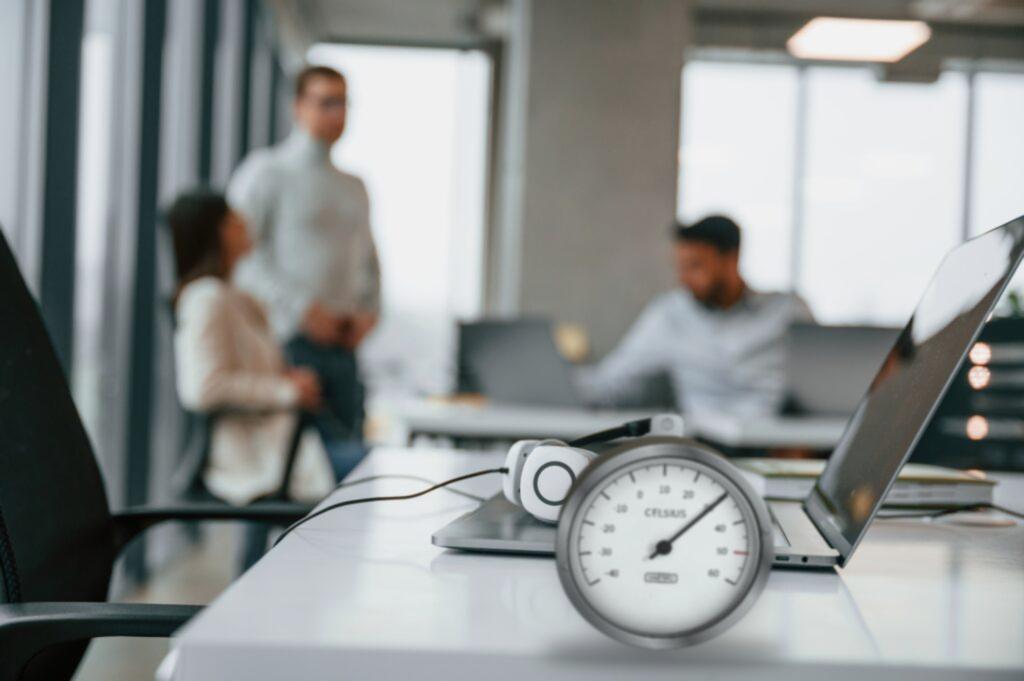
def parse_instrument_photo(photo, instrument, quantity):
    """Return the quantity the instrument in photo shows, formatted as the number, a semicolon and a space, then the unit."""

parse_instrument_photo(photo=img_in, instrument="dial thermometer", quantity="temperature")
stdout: 30; °C
